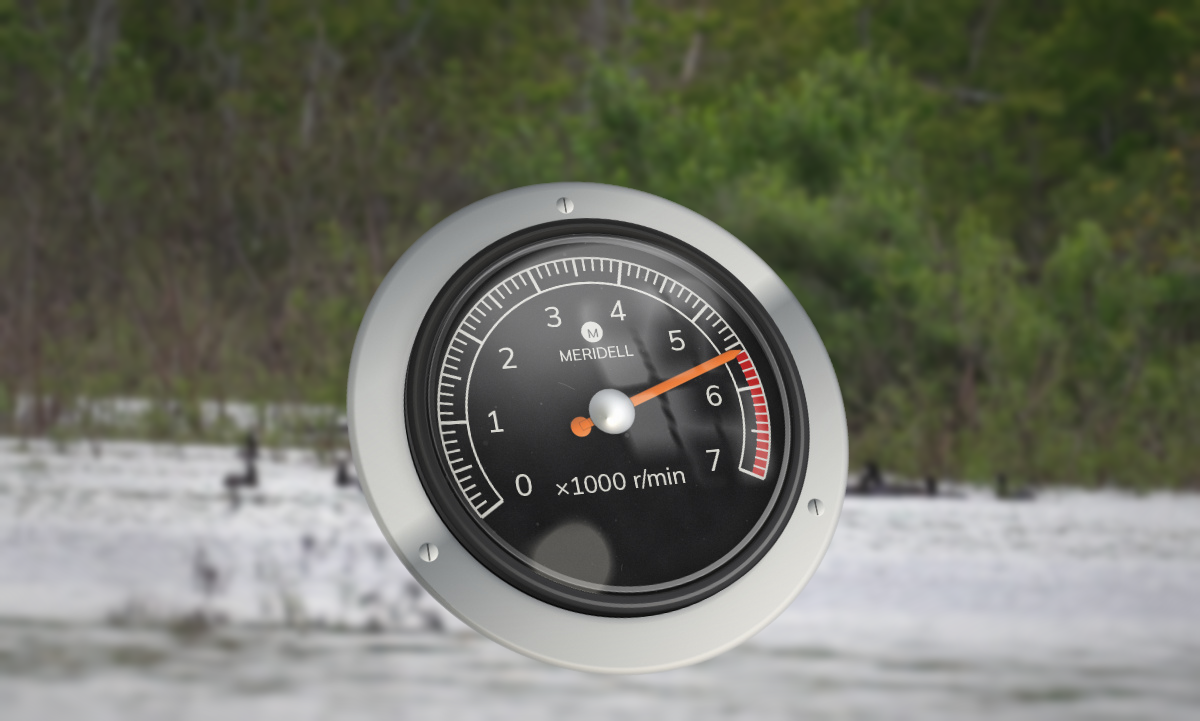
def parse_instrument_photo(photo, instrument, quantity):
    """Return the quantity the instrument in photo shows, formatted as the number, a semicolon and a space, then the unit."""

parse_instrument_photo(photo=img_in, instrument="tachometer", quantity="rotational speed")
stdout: 5600; rpm
